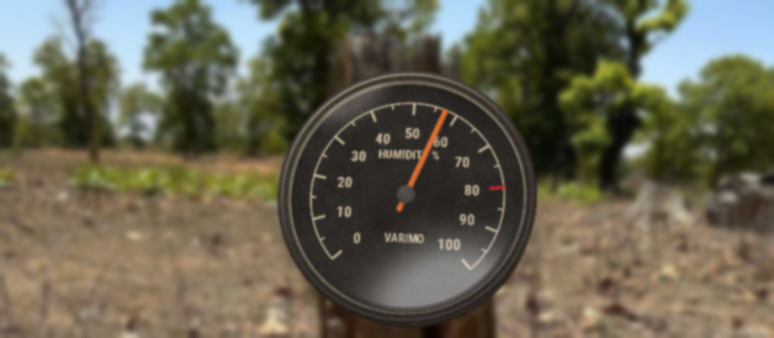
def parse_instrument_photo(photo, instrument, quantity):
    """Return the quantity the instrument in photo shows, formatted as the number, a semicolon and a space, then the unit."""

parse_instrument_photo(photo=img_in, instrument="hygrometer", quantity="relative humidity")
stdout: 57.5; %
